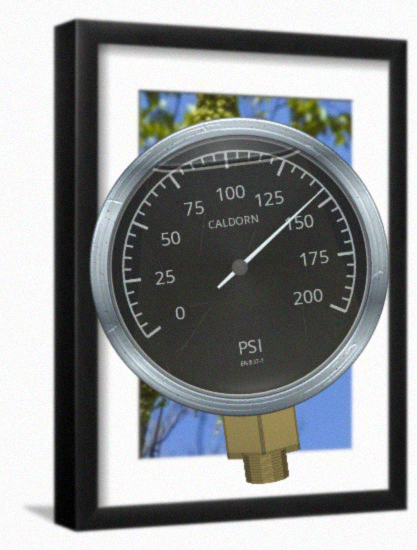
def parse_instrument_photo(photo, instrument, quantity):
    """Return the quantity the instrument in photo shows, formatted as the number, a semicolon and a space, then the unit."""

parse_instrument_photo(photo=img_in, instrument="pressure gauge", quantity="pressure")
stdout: 145; psi
